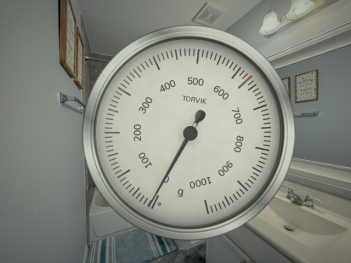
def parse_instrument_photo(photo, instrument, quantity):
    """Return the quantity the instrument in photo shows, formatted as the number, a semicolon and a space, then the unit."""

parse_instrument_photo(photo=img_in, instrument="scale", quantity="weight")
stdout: 10; g
